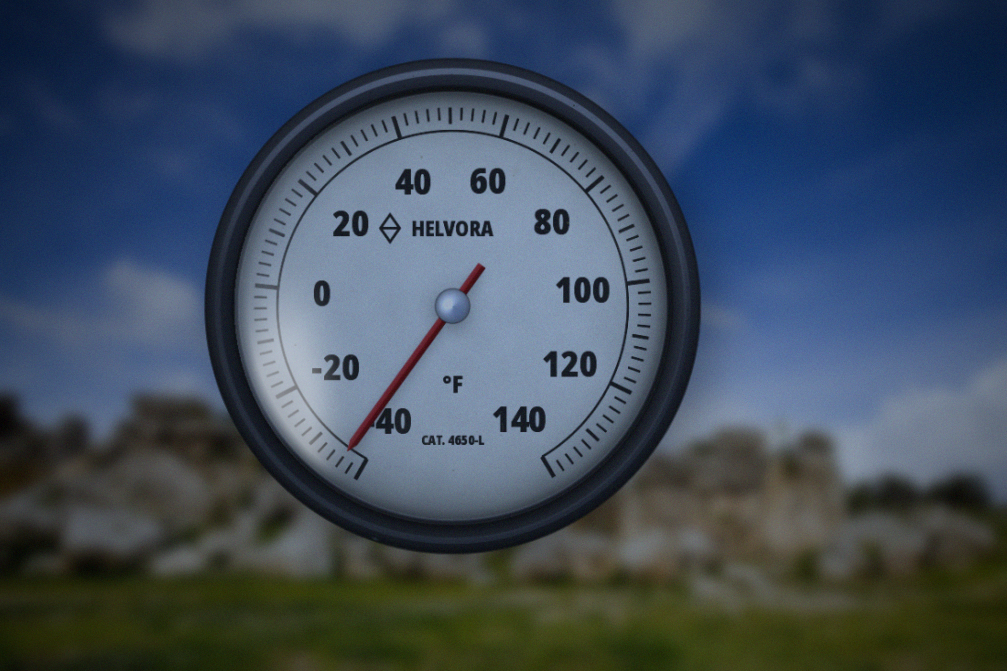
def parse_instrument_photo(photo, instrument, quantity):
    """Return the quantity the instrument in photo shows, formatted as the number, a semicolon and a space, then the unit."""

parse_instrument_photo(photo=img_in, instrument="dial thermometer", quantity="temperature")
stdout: -36; °F
